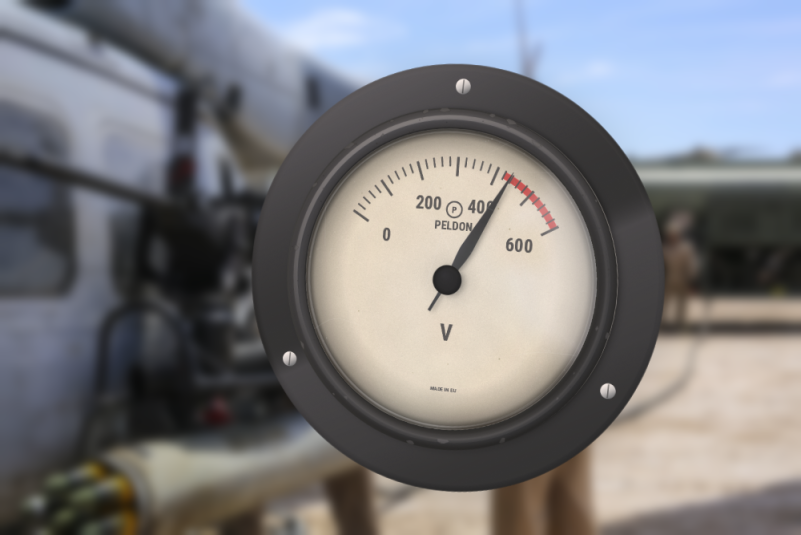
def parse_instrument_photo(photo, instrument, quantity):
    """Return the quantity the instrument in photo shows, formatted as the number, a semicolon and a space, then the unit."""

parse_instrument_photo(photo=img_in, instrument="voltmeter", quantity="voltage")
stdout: 440; V
